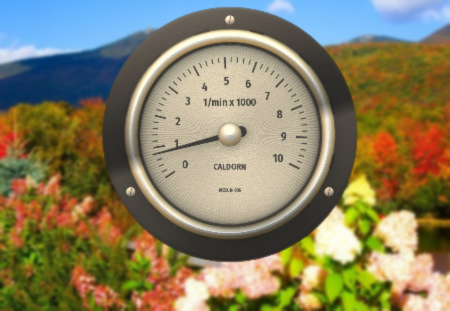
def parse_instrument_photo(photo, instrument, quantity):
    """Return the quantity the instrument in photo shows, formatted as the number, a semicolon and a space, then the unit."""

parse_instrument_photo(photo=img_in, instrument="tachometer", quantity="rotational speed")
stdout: 800; rpm
